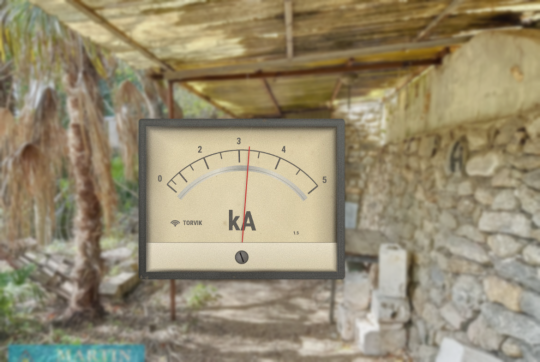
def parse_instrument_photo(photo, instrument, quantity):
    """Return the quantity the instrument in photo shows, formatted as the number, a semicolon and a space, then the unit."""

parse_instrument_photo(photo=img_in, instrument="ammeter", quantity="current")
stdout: 3.25; kA
